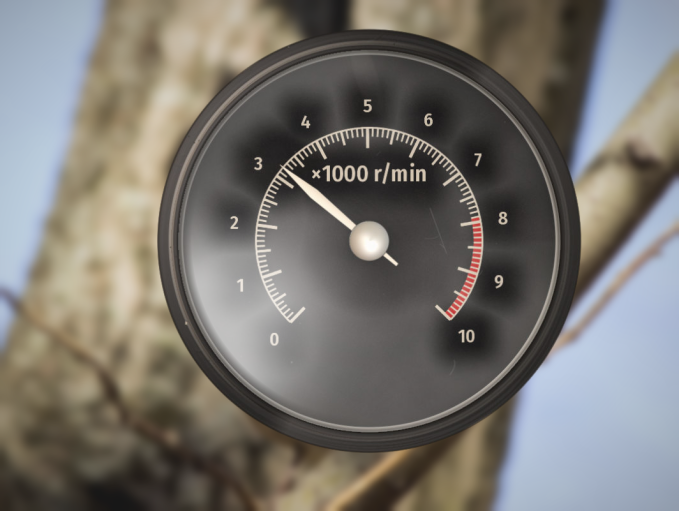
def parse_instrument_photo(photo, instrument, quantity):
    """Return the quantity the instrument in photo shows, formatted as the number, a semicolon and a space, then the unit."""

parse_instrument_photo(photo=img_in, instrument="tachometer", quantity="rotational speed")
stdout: 3200; rpm
